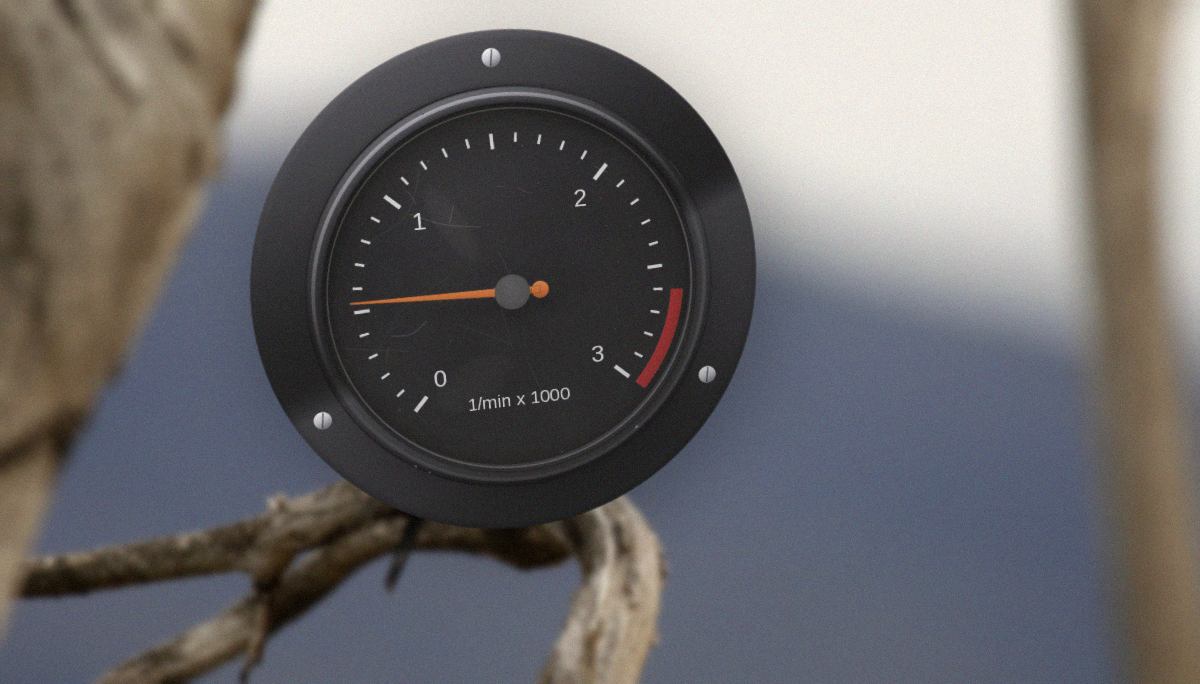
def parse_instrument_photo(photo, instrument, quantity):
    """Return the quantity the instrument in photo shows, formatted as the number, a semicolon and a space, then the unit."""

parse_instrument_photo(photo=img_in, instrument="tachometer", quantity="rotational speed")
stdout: 550; rpm
